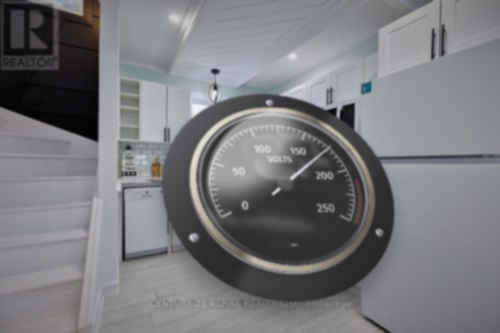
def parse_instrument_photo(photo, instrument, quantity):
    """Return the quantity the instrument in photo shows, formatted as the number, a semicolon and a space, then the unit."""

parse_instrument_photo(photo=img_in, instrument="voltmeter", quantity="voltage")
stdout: 175; V
